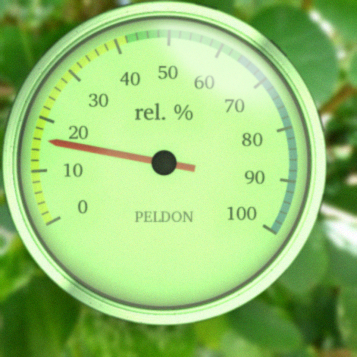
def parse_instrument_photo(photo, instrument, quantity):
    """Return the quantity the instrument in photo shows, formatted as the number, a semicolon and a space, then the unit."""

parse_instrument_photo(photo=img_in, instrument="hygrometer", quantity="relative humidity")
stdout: 16; %
